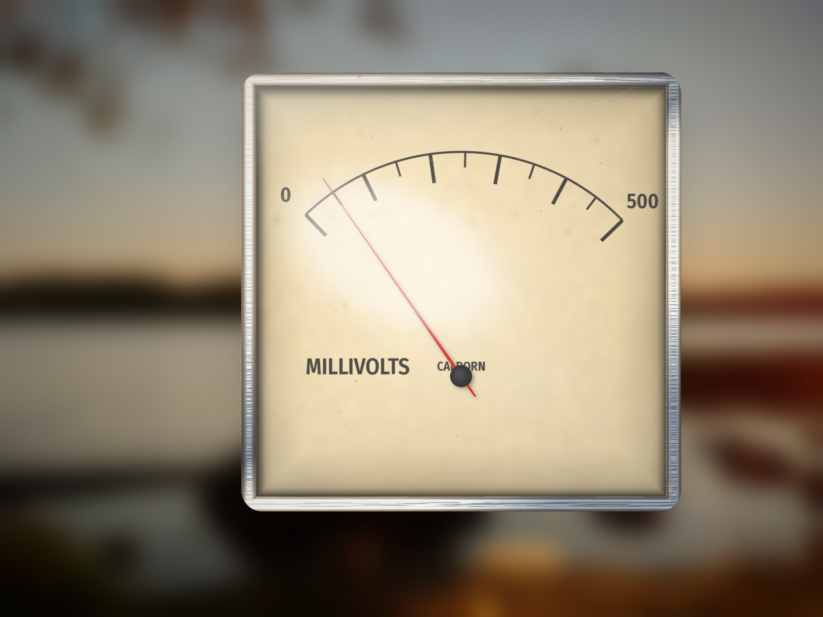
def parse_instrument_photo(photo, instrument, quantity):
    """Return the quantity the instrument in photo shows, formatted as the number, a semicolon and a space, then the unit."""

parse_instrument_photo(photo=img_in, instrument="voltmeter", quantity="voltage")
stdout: 50; mV
